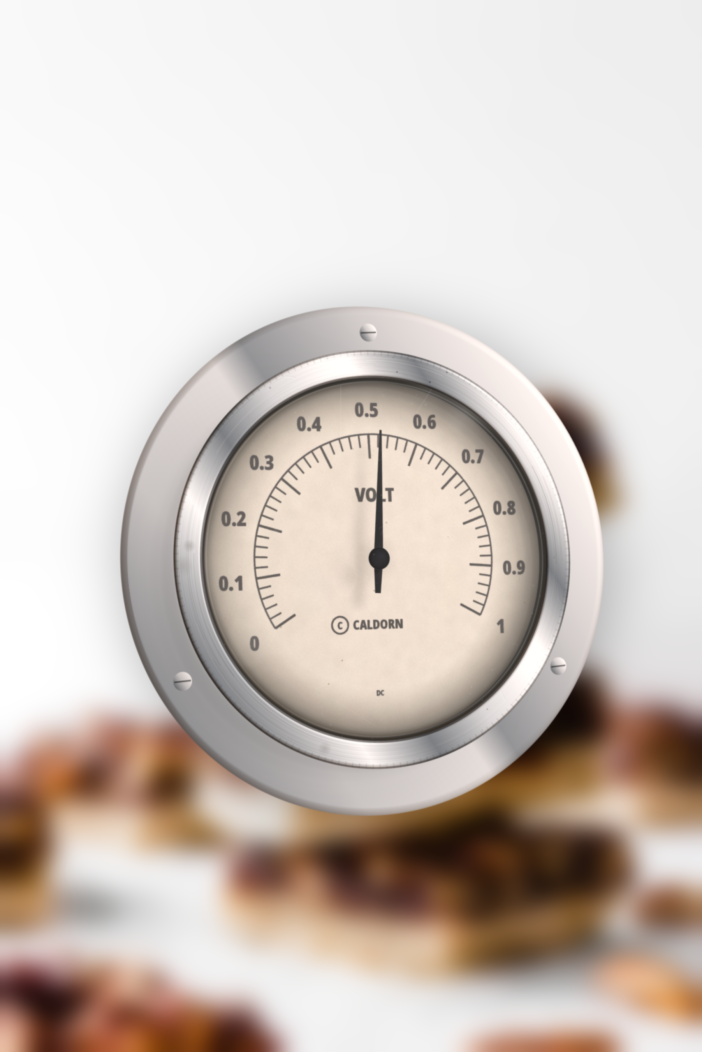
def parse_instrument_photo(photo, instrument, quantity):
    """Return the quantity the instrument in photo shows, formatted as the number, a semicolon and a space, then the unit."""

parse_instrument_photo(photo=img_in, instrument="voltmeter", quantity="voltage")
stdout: 0.52; V
